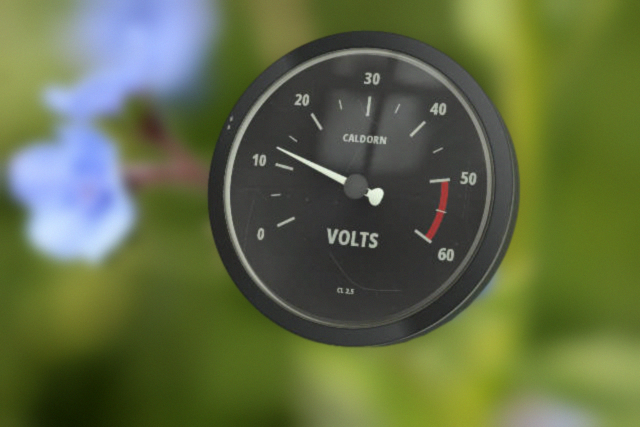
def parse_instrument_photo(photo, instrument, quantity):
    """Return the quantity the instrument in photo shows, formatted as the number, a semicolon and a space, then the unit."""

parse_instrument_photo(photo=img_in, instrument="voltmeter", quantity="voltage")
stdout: 12.5; V
